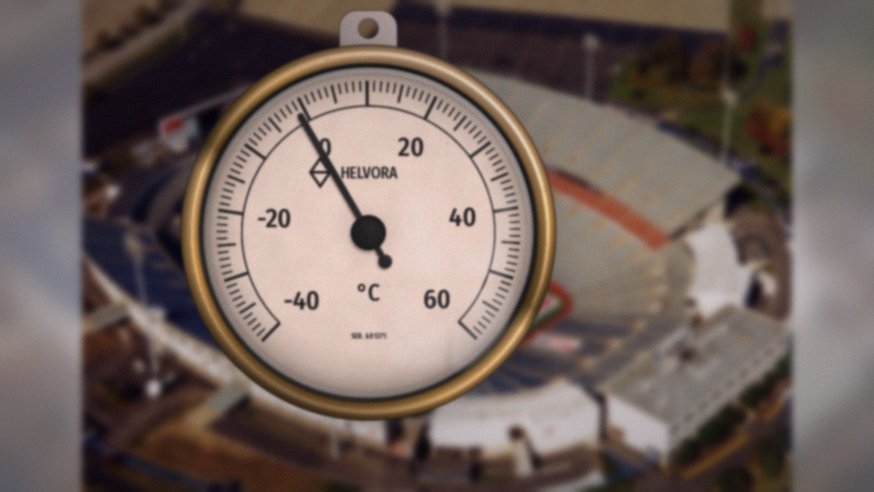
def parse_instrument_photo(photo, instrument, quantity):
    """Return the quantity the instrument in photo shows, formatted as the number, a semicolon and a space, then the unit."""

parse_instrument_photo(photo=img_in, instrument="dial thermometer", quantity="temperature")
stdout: -1; °C
